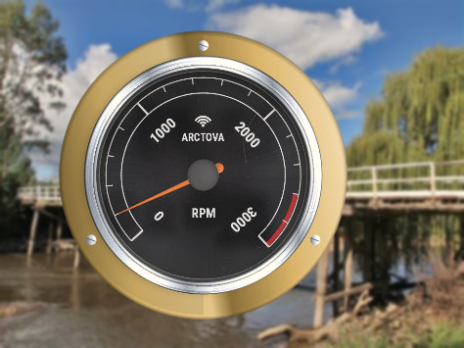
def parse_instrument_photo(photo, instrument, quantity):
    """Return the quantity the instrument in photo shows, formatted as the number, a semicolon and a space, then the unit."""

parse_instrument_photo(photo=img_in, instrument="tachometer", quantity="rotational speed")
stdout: 200; rpm
